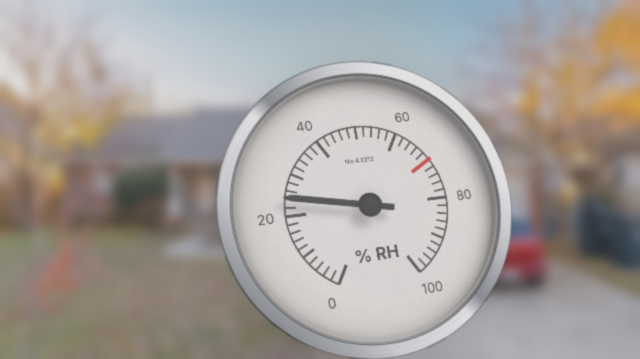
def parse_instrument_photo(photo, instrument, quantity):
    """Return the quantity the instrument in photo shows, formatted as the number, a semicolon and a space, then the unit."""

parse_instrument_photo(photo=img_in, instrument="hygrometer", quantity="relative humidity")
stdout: 24; %
